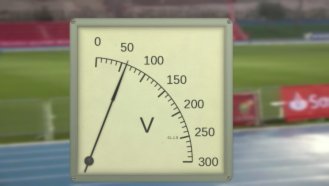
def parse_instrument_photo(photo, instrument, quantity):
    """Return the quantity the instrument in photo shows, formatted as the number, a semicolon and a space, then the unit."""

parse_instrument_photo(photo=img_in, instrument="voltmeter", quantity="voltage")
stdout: 60; V
